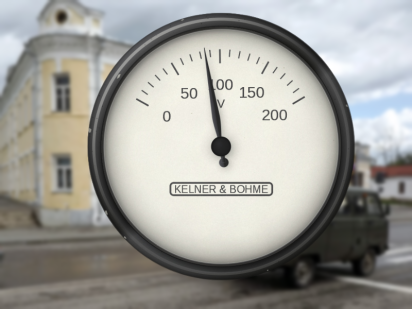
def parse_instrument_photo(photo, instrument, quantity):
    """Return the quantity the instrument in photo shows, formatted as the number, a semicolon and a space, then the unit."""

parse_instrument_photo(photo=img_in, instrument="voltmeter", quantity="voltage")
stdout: 85; V
